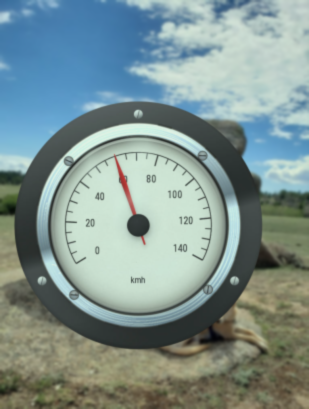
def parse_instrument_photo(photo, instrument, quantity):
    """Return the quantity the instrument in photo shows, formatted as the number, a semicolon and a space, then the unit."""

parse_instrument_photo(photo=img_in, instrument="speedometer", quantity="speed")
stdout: 60; km/h
